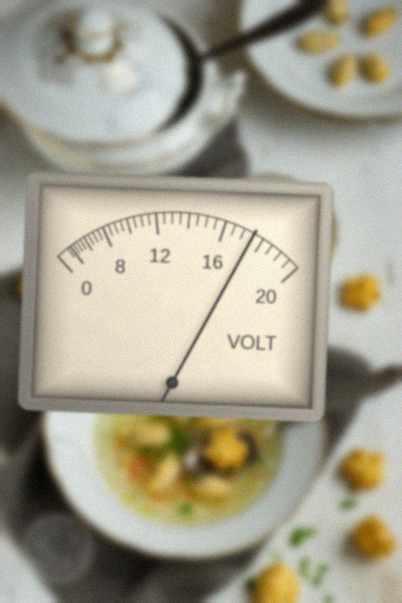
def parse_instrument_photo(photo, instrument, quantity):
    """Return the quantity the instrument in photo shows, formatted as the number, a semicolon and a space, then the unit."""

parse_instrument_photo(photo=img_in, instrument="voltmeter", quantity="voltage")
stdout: 17.5; V
